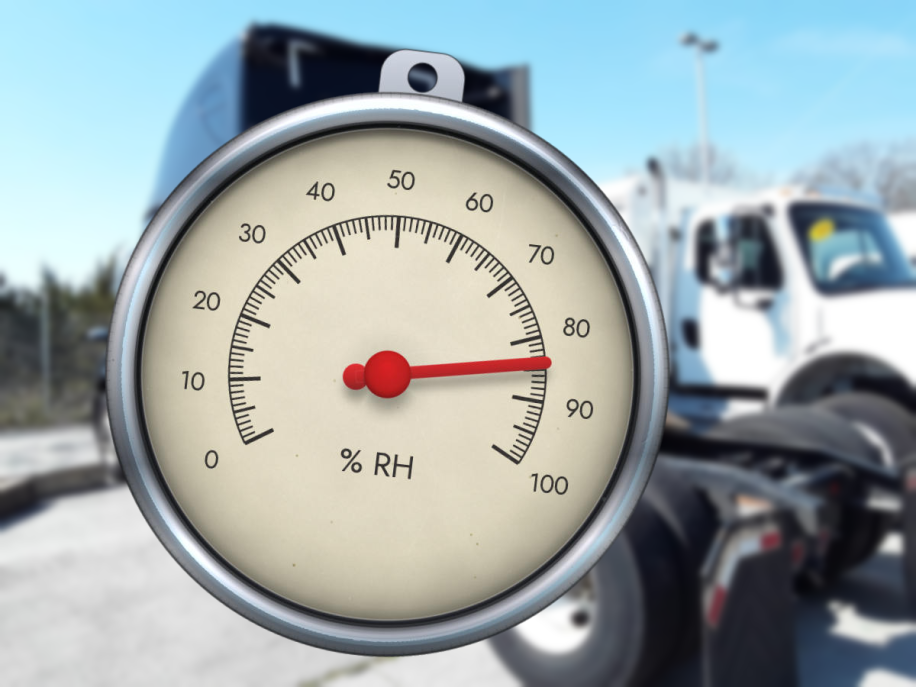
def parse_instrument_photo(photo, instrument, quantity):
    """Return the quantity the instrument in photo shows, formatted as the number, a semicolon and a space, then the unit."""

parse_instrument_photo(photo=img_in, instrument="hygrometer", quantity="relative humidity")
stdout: 84; %
